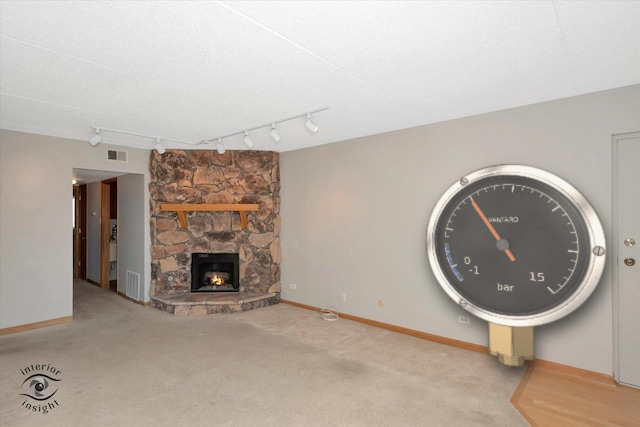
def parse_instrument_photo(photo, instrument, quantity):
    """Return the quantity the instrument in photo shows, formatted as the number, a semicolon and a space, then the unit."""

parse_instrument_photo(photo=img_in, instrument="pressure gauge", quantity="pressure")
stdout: 5; bar
